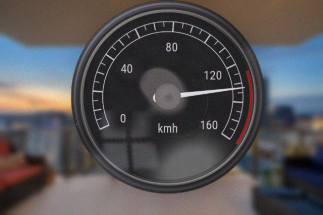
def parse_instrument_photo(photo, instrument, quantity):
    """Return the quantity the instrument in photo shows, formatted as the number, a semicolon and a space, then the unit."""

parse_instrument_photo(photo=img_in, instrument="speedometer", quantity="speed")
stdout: 132.5; km/h
